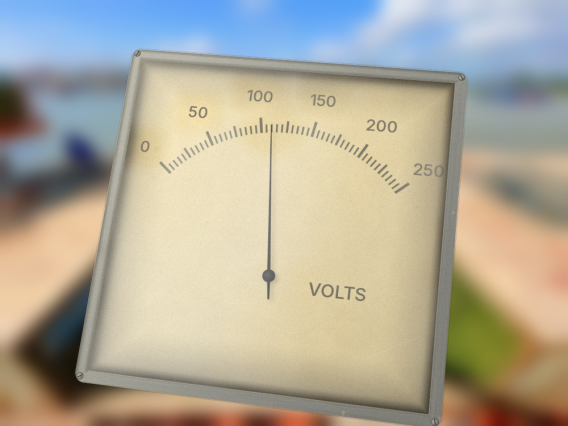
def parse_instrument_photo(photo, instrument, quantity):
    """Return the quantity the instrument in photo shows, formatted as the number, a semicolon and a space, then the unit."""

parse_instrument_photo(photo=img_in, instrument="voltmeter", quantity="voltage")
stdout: 110; V
